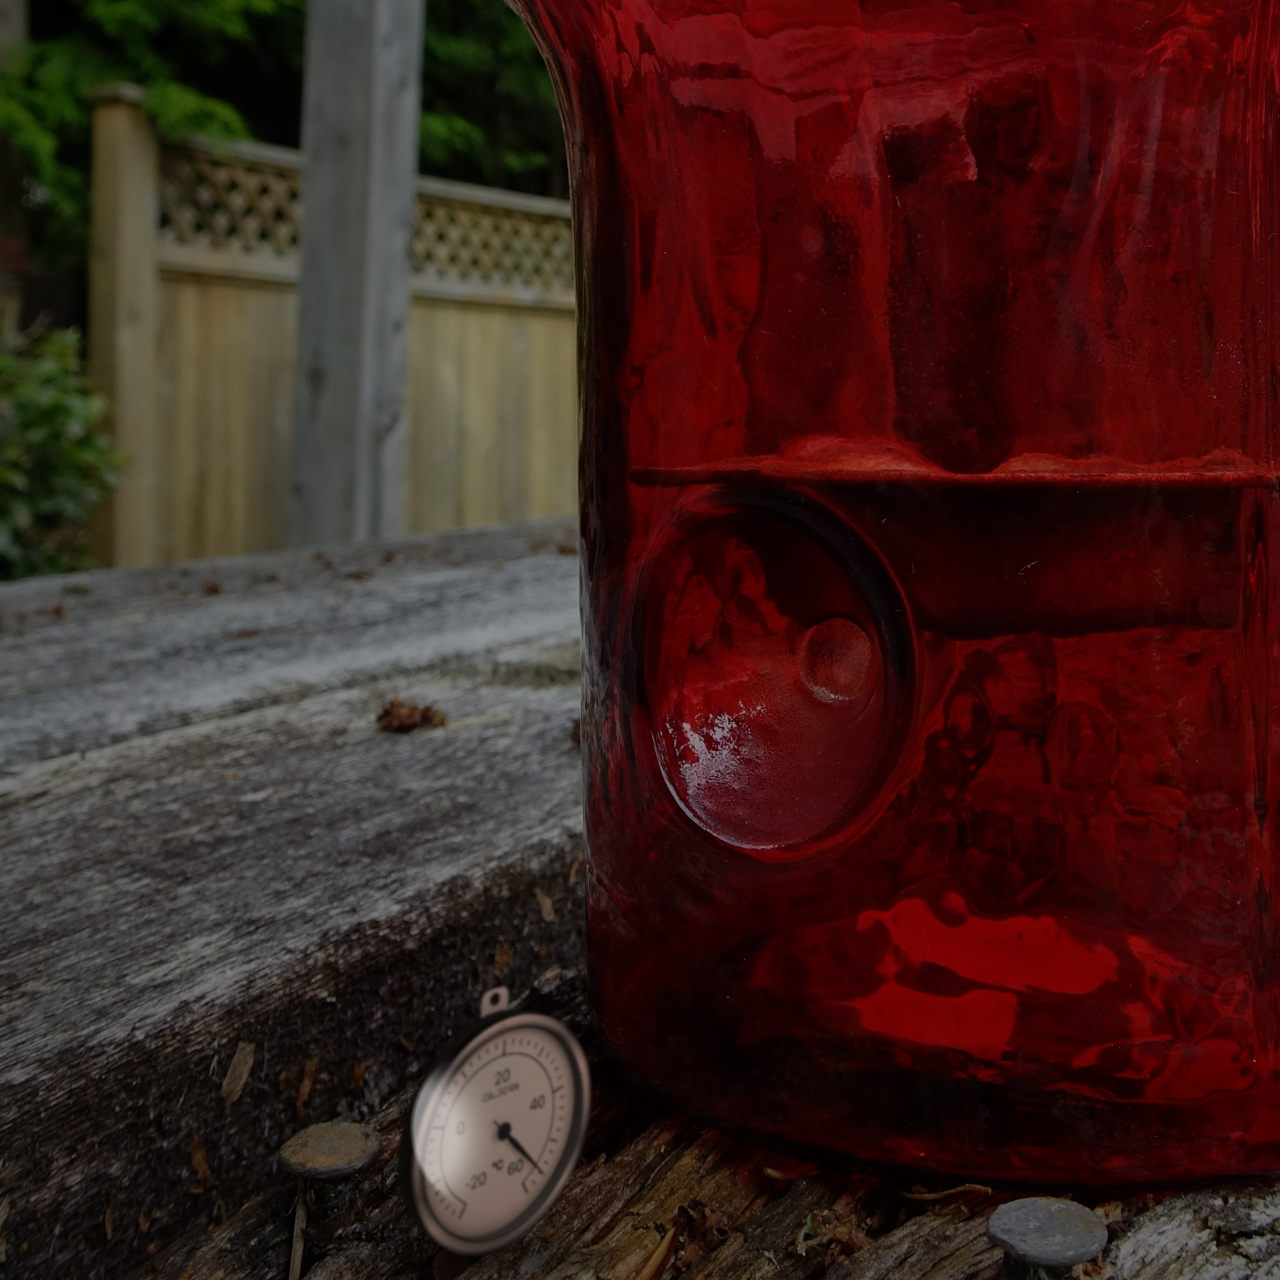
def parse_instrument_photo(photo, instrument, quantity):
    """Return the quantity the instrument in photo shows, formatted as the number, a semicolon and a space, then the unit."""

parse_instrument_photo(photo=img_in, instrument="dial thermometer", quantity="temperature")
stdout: 56; °C
